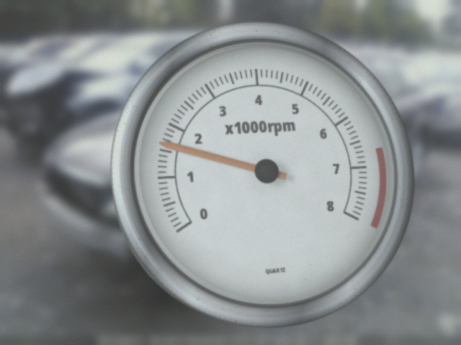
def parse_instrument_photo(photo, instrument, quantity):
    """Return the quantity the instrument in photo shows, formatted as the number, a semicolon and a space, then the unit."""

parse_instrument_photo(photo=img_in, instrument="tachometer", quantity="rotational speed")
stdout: 1600; rpm
